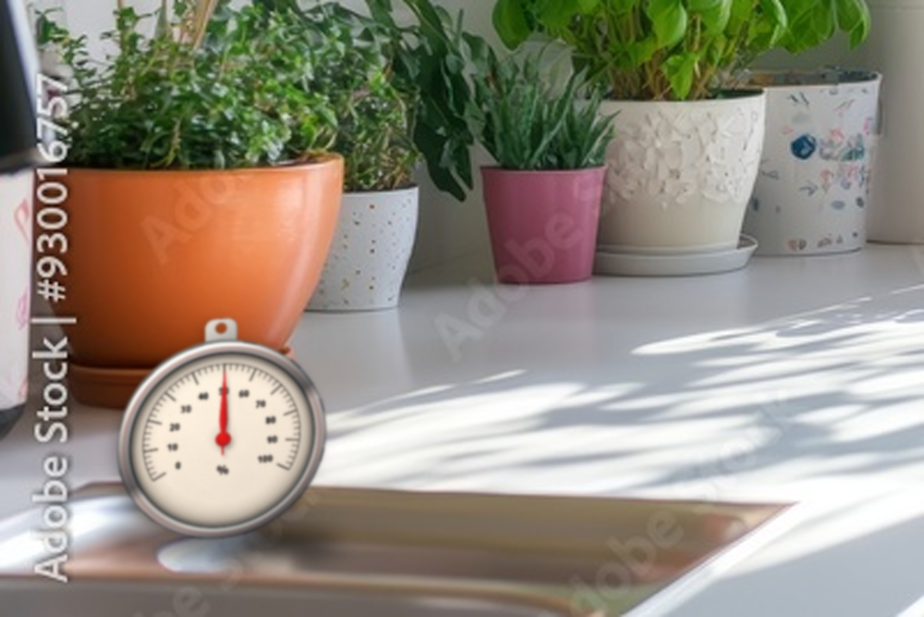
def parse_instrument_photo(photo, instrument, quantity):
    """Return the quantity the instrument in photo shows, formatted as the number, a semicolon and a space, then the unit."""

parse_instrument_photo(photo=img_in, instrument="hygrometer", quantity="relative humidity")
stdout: 50; %
